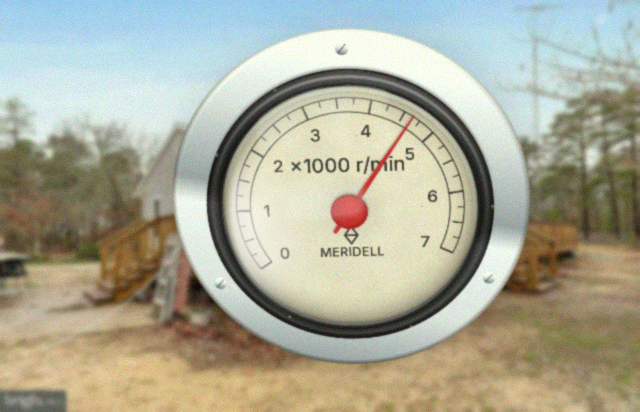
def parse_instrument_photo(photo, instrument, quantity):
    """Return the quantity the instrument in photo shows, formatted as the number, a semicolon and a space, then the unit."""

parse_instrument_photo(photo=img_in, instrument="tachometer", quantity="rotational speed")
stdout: 4625; rpm
